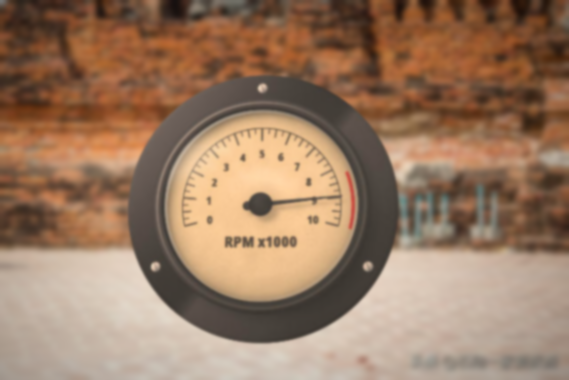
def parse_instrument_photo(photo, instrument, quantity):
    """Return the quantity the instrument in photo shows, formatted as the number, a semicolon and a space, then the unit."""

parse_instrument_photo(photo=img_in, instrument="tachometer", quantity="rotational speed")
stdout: 9000; rpm
